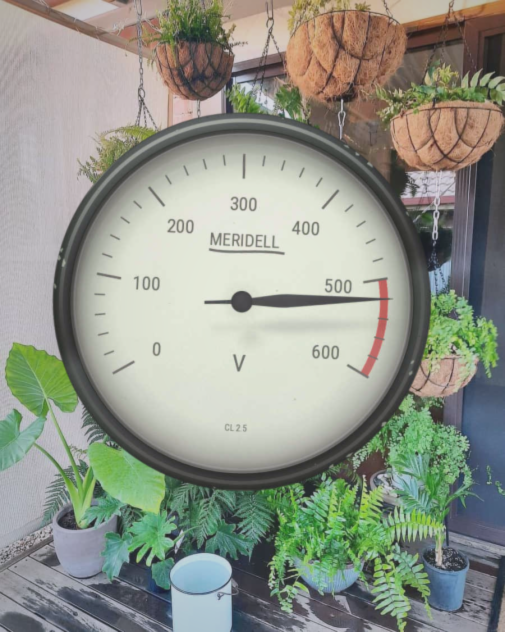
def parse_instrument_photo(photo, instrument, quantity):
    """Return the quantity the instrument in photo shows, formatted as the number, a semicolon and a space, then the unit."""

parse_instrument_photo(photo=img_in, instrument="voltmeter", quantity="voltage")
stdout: 520; V
